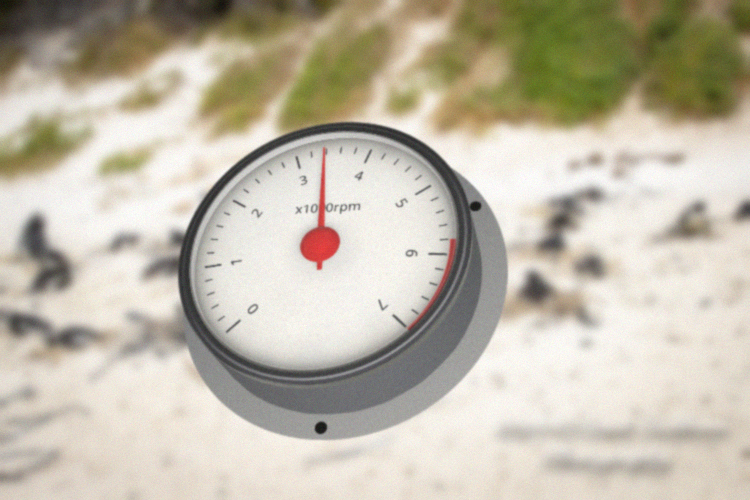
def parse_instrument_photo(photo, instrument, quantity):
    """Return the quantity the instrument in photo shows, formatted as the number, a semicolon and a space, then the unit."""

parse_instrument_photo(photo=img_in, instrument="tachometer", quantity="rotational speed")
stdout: 3400; rpm
